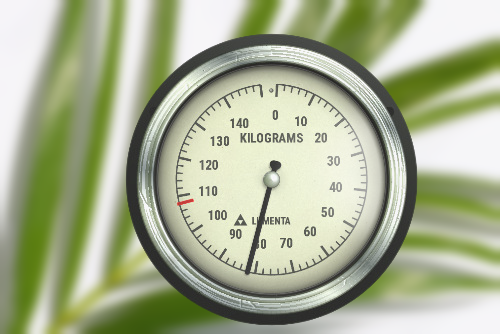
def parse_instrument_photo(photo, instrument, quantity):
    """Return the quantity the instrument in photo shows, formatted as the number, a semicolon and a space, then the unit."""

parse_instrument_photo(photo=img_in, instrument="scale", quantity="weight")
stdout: 82; kg
